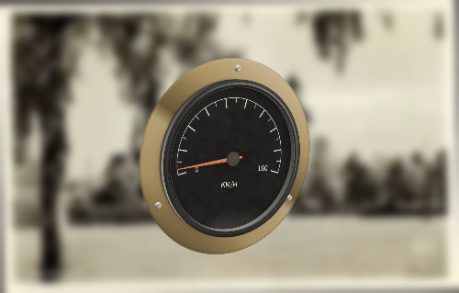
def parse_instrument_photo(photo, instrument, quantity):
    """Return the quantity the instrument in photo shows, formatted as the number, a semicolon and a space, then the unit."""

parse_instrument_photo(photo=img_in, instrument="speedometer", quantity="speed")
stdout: 5; km/h
